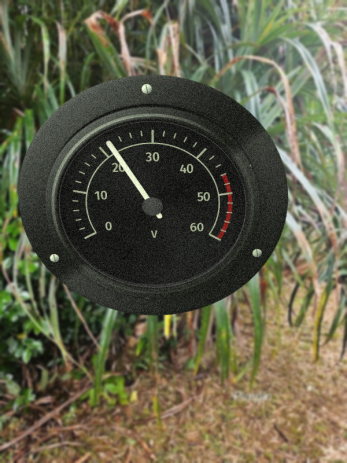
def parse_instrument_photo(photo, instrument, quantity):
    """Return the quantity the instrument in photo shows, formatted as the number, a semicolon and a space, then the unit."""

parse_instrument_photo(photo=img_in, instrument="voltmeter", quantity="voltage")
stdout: 22; V
